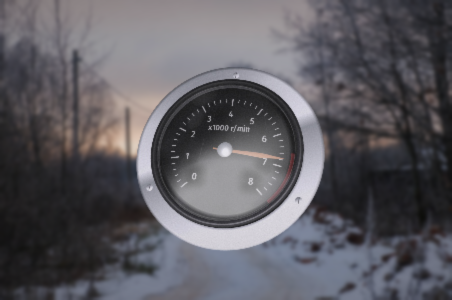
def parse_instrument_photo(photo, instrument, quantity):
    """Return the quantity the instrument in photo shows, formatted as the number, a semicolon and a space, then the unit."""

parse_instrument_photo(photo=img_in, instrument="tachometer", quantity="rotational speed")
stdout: 6800; rpm
